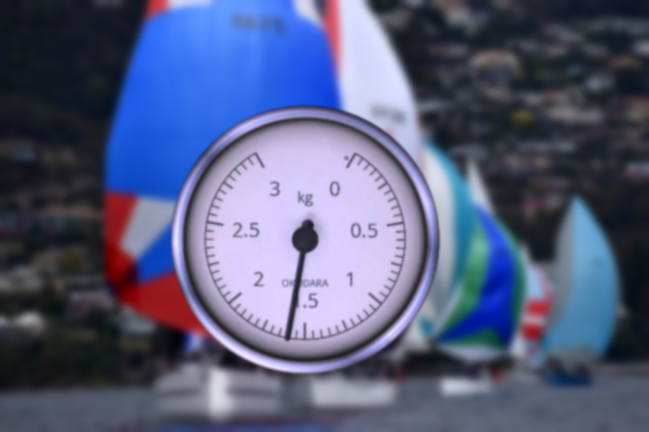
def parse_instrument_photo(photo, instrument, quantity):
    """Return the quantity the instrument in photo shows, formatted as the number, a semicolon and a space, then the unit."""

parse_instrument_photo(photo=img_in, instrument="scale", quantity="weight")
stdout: 1.6; kg
